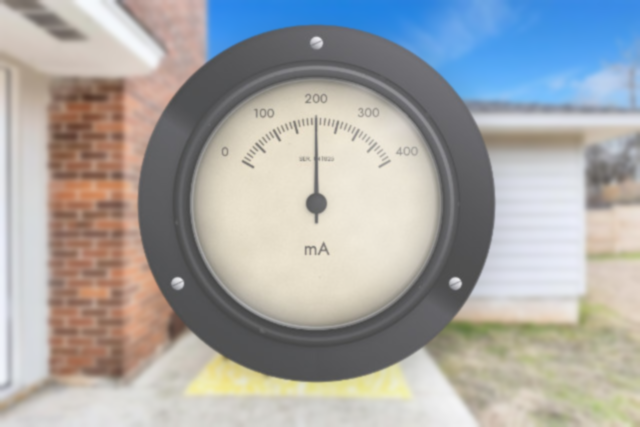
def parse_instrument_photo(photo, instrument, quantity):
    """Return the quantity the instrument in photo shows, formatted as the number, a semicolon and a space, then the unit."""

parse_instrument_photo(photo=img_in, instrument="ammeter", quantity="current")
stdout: 200; mA
